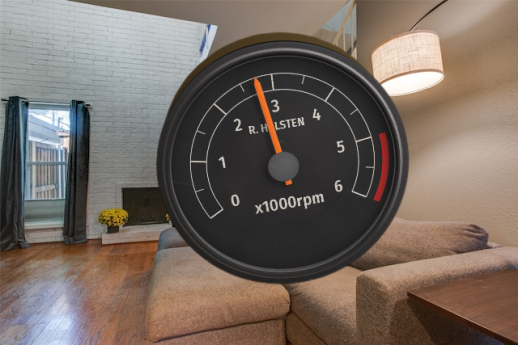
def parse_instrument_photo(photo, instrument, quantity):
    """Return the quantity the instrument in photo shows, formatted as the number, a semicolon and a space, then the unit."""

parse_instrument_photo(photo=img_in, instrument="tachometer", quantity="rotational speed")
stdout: 2750; rpm
